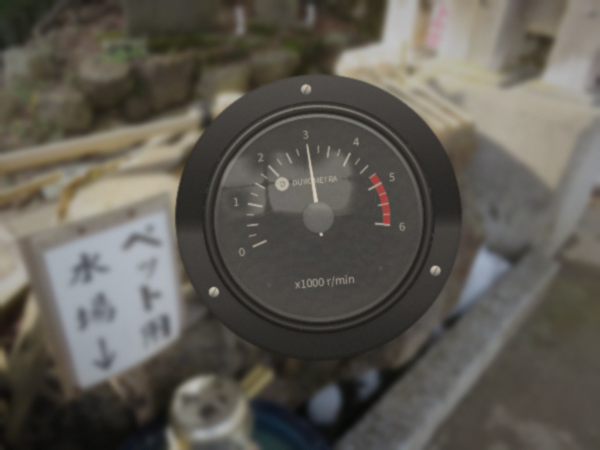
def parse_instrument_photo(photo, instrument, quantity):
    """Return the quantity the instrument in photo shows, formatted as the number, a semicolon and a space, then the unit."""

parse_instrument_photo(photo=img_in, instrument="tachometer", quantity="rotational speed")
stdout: 3000; rpm
